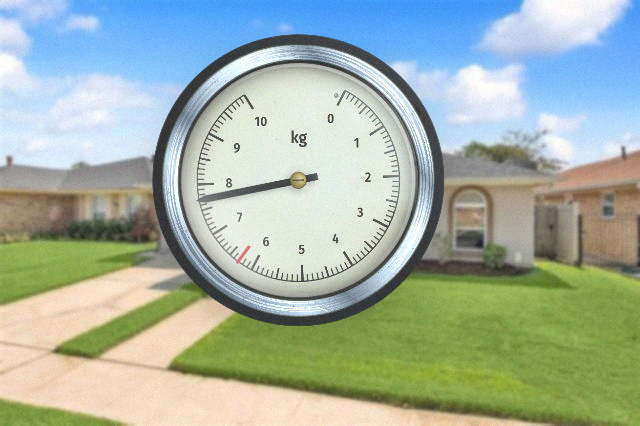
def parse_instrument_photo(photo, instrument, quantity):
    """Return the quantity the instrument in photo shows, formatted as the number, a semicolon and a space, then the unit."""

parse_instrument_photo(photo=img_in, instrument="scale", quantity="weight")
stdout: 7.7; kg
